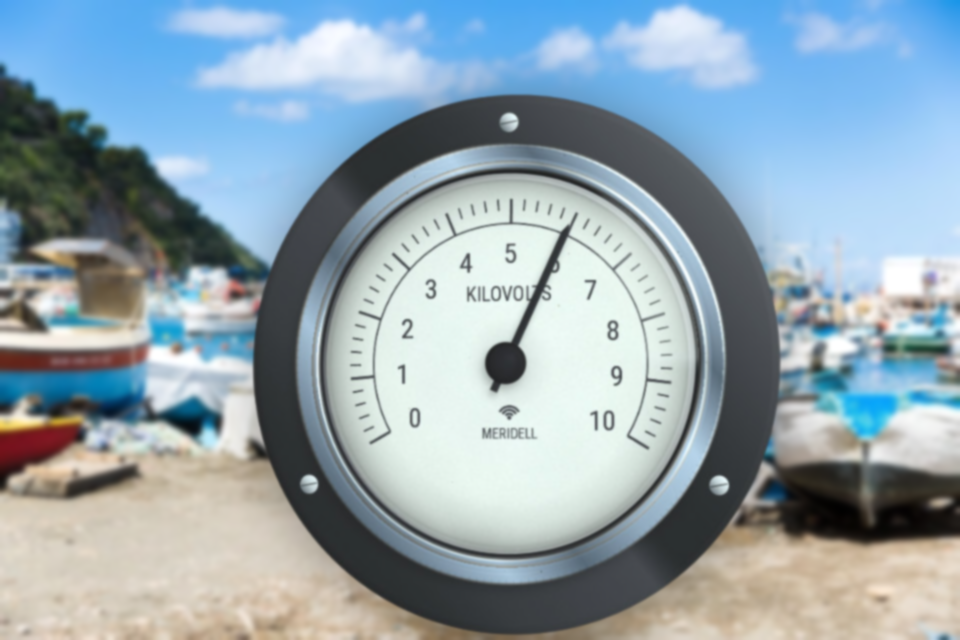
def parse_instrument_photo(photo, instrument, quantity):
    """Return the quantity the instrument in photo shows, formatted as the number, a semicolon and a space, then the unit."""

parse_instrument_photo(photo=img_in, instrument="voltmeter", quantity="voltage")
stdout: 6; kV
